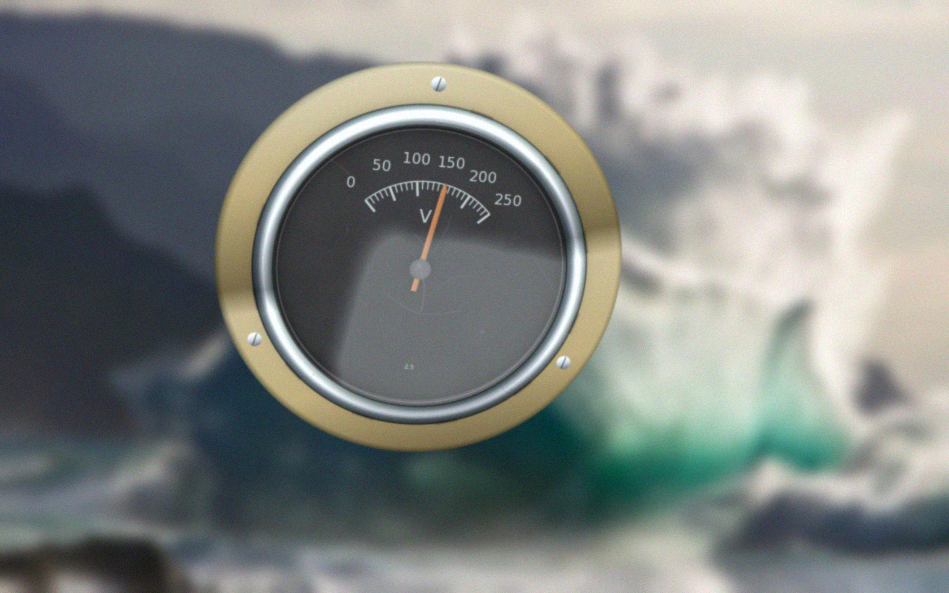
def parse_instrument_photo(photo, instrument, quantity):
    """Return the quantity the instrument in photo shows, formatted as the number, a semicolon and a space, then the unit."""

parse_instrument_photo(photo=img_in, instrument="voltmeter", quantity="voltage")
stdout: 150; V
